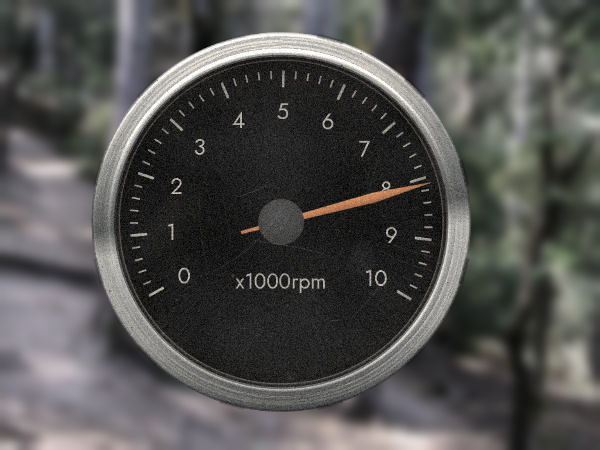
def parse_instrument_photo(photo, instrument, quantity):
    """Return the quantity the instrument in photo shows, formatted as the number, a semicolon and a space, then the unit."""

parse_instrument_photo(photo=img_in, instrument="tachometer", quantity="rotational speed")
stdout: 8100; rpm
